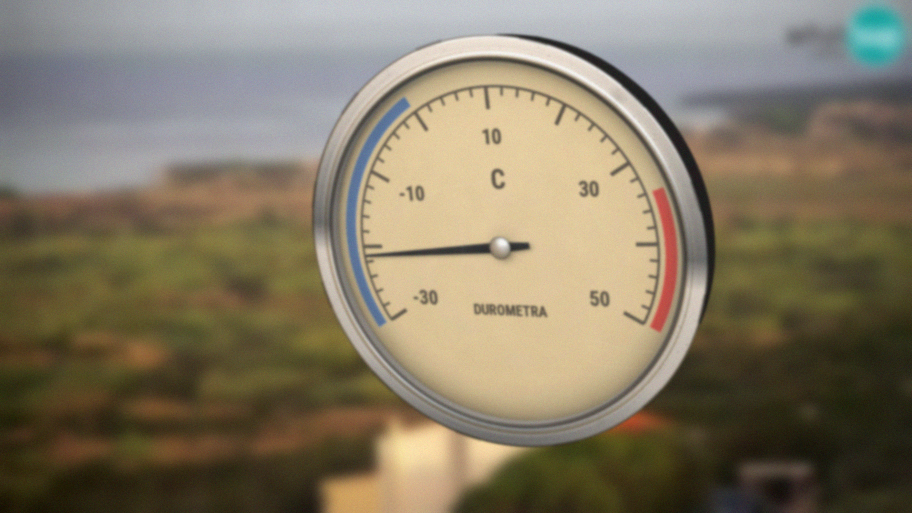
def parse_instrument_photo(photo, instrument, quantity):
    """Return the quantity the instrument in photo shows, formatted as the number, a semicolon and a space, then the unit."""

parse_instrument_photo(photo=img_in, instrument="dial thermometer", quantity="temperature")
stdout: -21; °C
